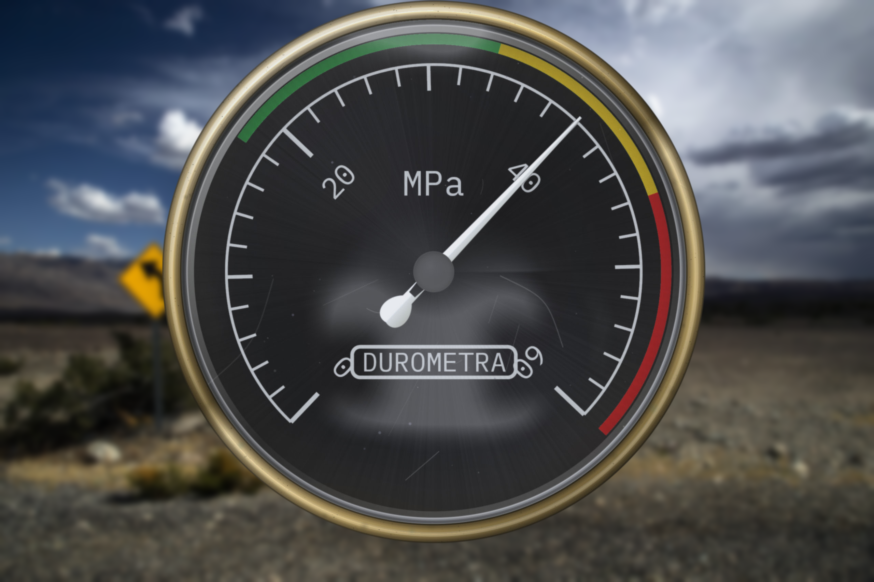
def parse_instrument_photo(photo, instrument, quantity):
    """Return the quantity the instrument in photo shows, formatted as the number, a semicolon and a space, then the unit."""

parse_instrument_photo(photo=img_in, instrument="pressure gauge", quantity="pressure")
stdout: 40; MPa
